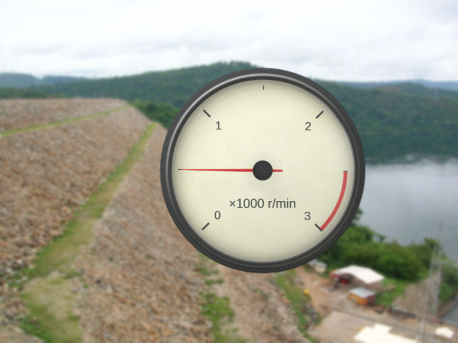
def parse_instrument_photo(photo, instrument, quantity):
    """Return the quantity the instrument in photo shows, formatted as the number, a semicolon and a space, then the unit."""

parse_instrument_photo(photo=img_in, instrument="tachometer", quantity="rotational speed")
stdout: 500; rpm
